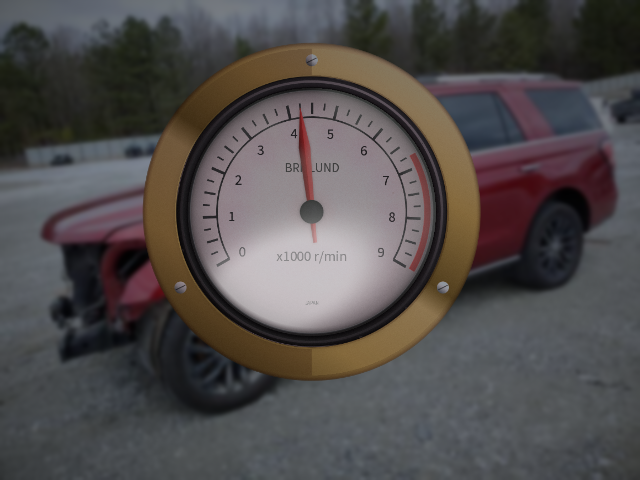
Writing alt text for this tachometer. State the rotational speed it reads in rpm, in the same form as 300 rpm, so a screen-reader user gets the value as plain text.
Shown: 4250 rpm
